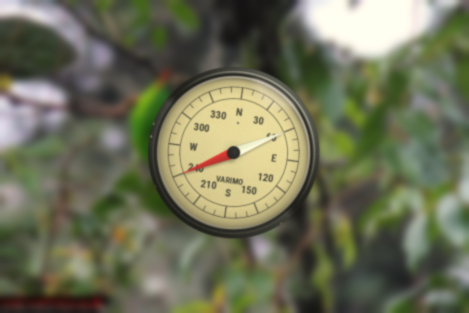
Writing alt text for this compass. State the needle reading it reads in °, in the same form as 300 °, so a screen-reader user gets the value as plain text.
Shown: 240 °
